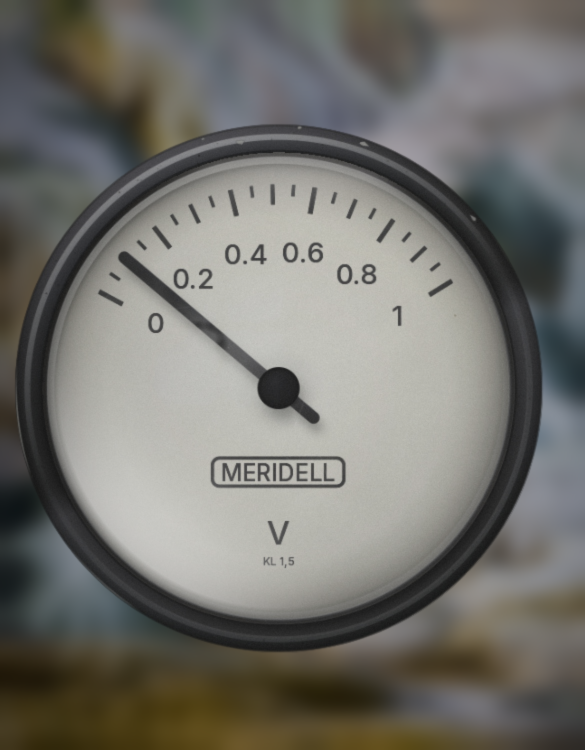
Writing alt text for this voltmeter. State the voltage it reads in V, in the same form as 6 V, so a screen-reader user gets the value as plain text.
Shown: 0.1 V
